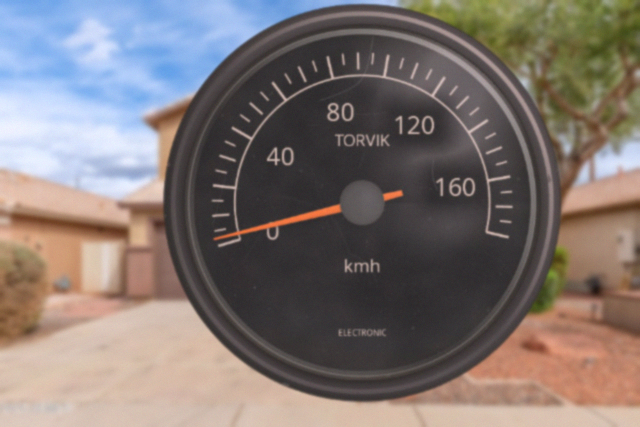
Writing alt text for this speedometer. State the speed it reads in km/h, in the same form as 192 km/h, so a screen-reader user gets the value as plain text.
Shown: 2.5 km/h
